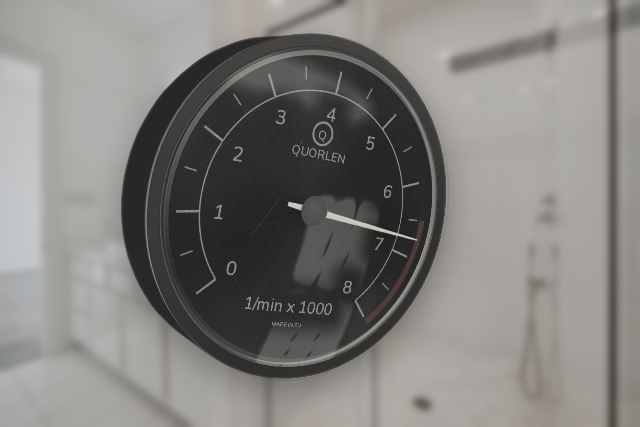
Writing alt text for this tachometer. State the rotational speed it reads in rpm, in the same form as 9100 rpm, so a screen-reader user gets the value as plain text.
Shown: 6750 rpm
